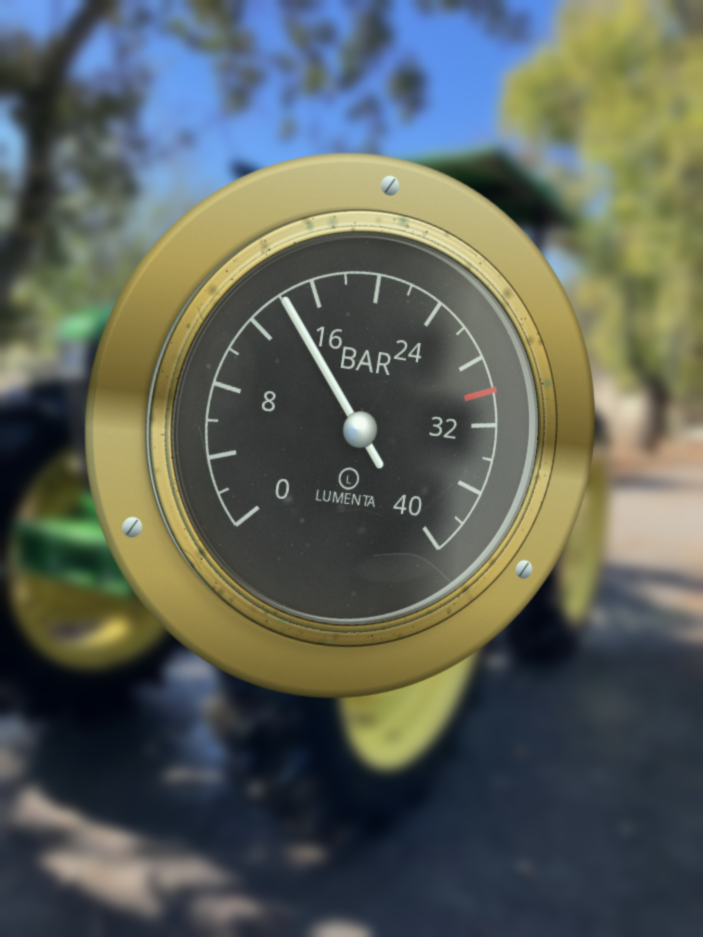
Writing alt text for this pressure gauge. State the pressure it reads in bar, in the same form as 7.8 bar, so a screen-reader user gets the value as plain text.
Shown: 14 bar
